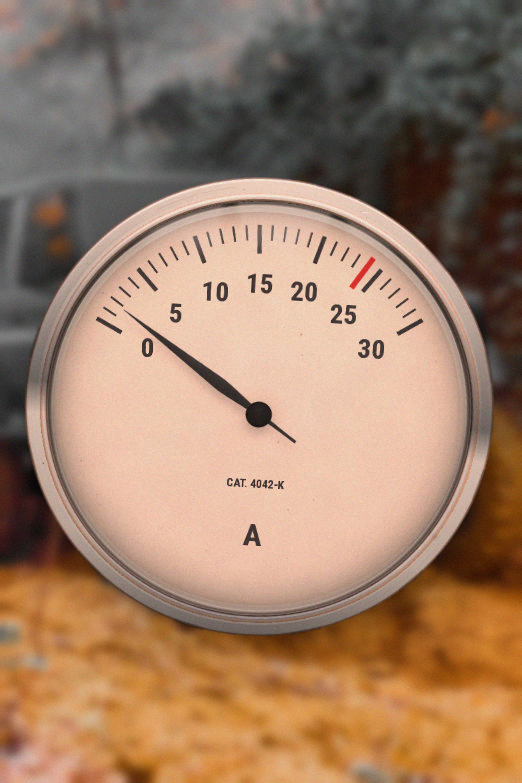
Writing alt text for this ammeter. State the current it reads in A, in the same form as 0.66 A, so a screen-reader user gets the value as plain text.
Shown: 2 A
